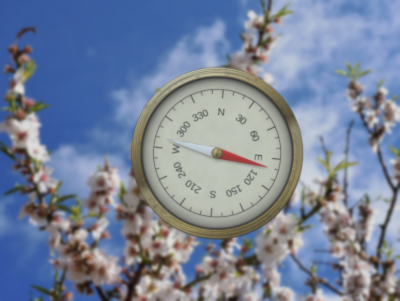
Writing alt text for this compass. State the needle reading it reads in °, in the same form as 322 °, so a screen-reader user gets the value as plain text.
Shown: 100 °
